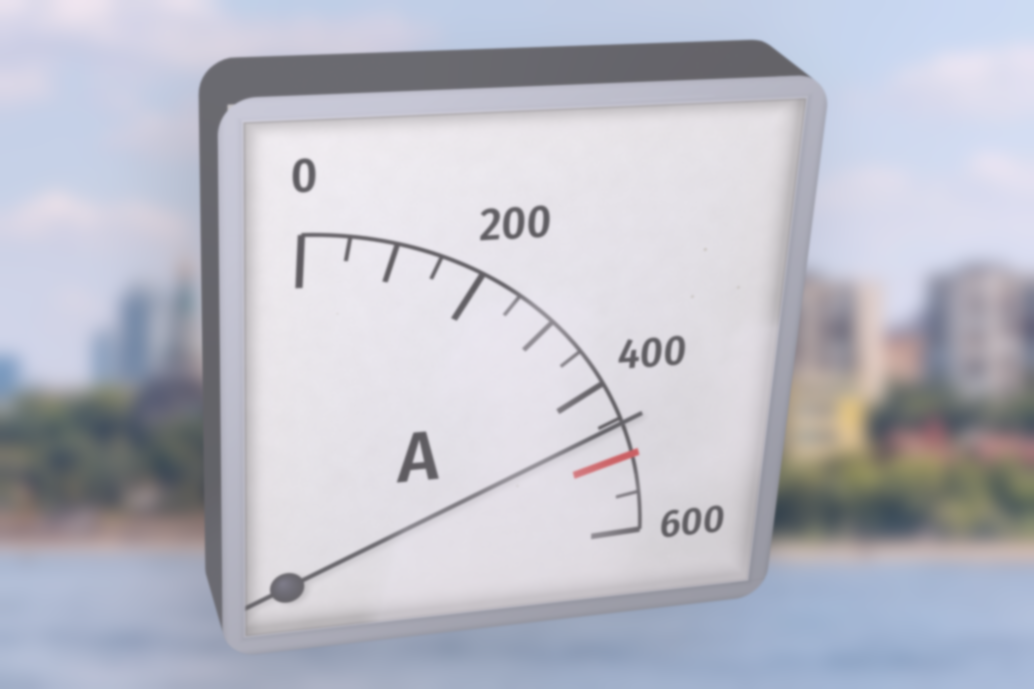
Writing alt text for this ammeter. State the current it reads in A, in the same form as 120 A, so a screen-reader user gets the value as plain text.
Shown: 450 A
